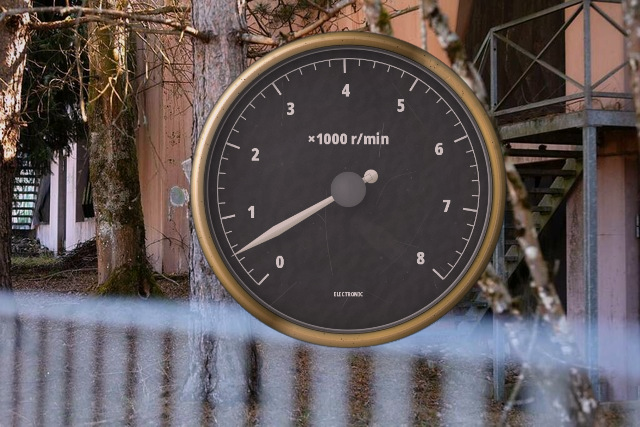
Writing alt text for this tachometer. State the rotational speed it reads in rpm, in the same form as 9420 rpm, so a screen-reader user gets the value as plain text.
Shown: 500 rpm
